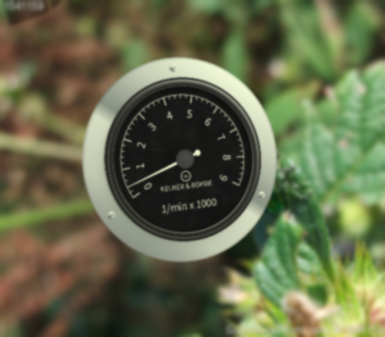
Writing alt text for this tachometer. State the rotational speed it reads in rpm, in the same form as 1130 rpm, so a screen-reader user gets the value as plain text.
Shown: 400 rpm
